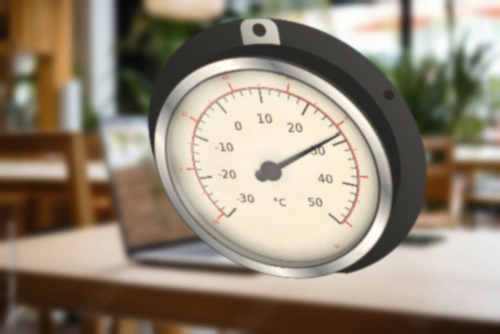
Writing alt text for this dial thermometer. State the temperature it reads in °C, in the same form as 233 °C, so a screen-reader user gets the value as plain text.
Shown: 28 °C
